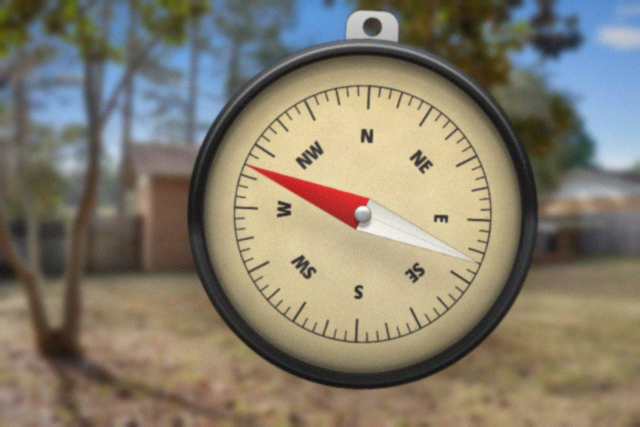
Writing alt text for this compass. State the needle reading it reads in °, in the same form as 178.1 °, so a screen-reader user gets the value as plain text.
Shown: 290 °
